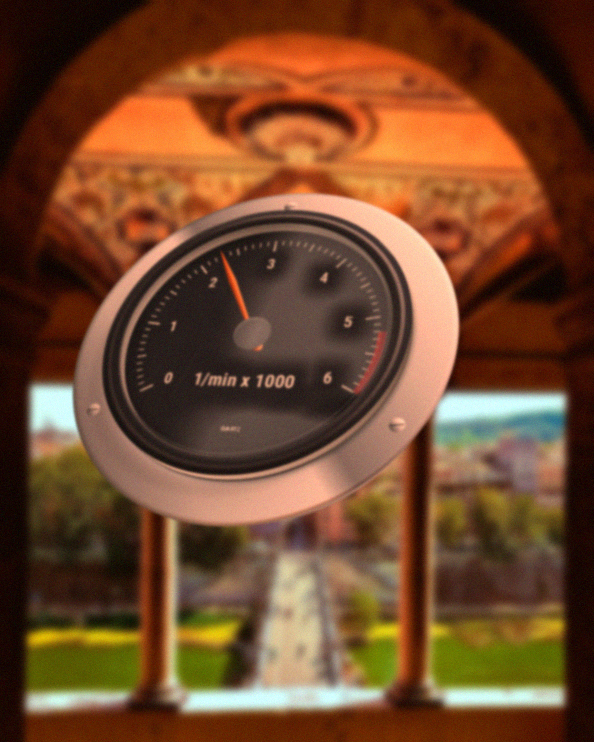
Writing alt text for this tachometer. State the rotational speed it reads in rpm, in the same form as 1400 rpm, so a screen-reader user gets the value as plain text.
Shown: 2300 rpm
